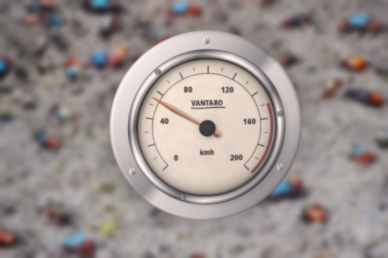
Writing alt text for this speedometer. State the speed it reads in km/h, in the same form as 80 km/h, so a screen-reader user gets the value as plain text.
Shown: 55 km/h
